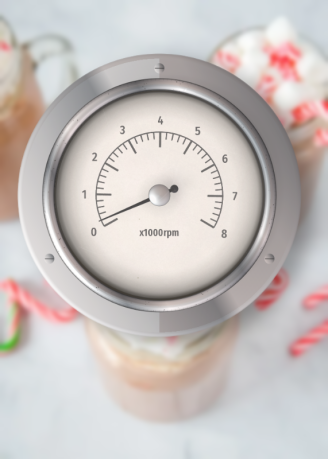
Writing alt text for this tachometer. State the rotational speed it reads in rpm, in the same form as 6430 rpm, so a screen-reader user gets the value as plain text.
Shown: 200 rpm
